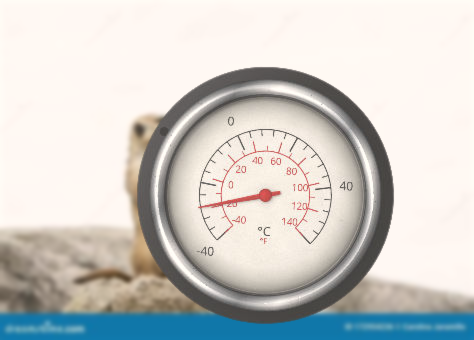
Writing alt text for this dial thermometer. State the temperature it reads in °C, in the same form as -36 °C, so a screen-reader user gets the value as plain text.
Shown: -28 °C
